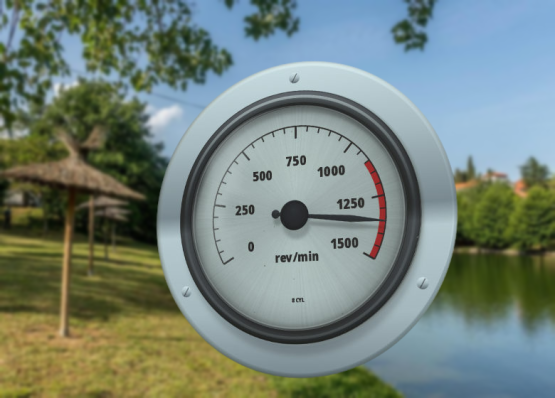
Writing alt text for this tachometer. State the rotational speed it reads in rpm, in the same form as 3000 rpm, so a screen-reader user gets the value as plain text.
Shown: 1350 rpm
